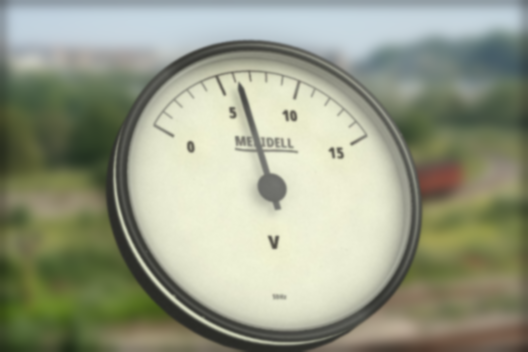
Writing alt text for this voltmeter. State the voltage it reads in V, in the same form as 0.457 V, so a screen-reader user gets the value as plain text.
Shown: 6 V
